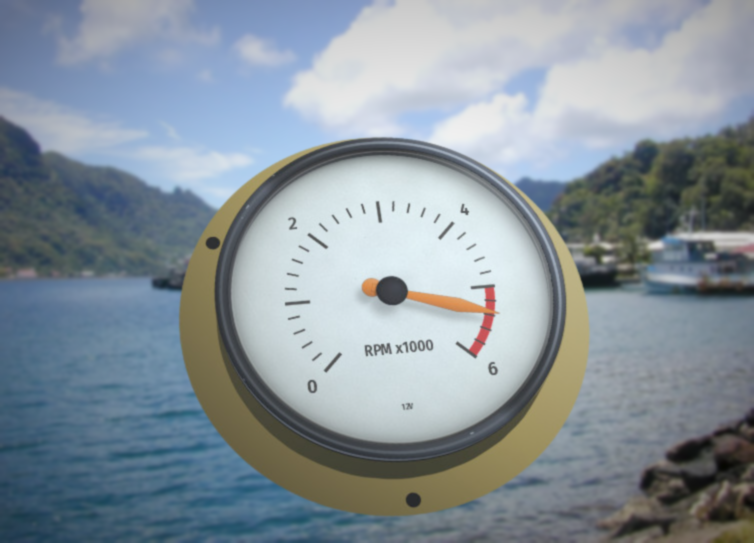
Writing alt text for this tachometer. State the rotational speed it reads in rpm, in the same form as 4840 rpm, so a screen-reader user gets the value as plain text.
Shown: 5400 rpm
